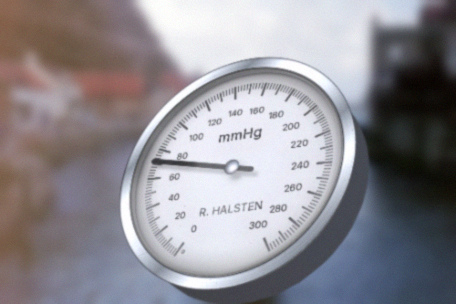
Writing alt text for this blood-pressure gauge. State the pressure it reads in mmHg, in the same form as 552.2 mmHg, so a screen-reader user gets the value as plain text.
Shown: 70 mmHg
